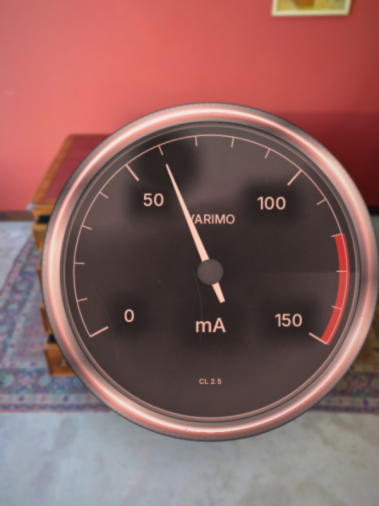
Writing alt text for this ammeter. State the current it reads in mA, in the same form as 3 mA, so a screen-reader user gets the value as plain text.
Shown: 60 mA
